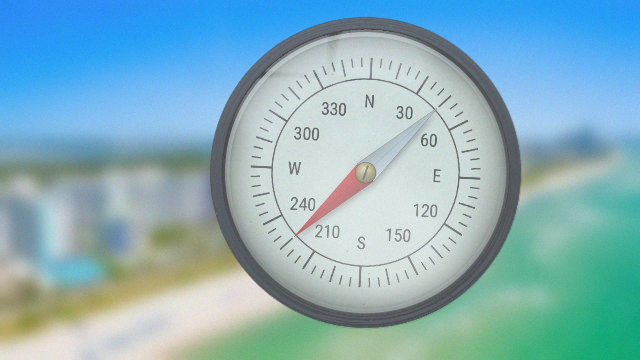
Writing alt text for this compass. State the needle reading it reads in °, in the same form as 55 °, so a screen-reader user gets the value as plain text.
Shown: 225 °
